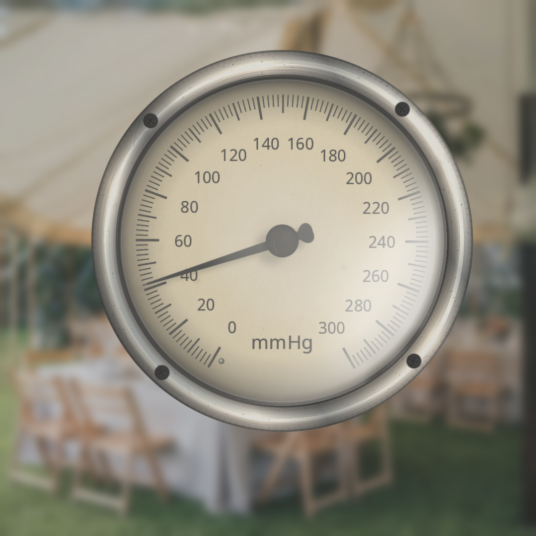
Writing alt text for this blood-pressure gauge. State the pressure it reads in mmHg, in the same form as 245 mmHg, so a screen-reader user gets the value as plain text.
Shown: 42 mmHg
